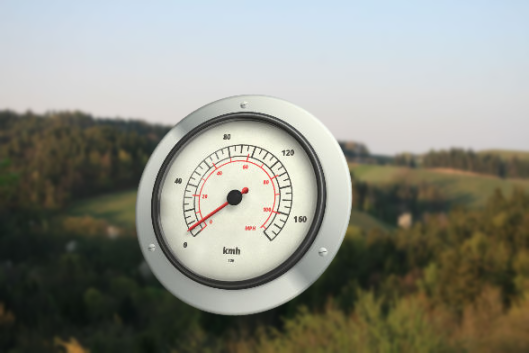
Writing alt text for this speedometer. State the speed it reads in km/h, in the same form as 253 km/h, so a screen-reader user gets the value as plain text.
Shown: 5 km/h
